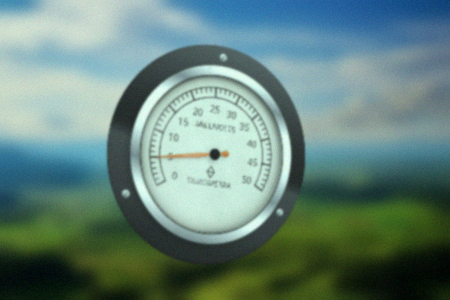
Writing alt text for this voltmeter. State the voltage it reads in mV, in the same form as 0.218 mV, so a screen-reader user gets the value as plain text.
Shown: 5 mV
